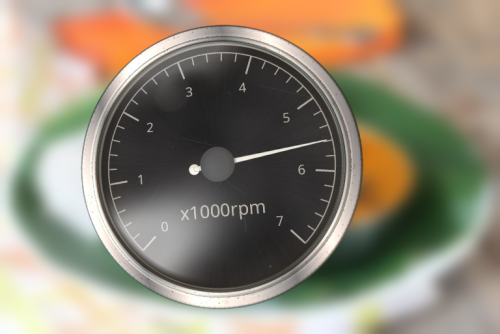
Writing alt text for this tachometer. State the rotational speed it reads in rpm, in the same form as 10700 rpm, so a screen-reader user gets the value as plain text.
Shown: 5600 rpm
